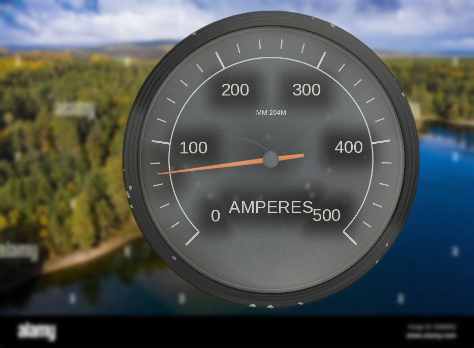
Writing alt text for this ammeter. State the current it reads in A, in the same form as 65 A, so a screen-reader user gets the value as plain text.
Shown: 70 A
